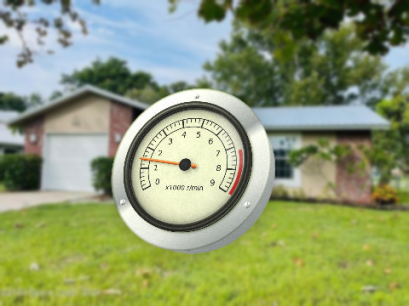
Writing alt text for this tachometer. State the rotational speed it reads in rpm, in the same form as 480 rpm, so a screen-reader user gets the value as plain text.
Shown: 1400 rpm
